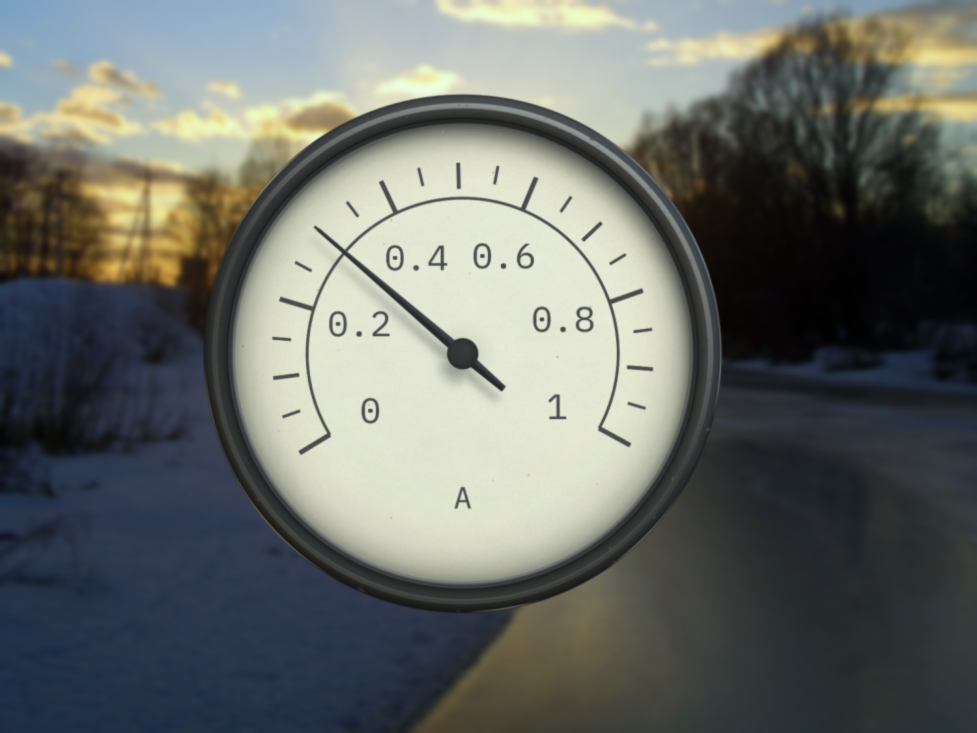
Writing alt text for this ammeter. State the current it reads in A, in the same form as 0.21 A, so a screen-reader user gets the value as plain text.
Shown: 0.3 A
